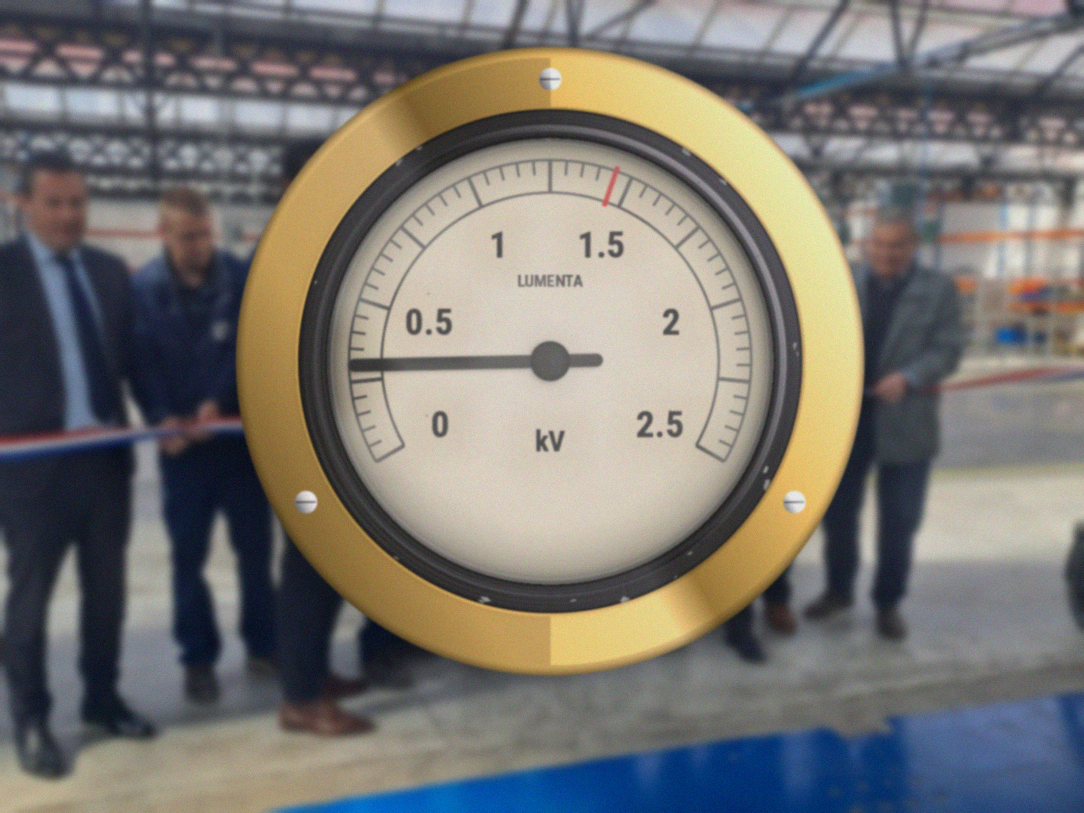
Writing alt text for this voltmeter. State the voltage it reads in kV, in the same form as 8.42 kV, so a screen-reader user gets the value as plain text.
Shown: 0.3 kV
